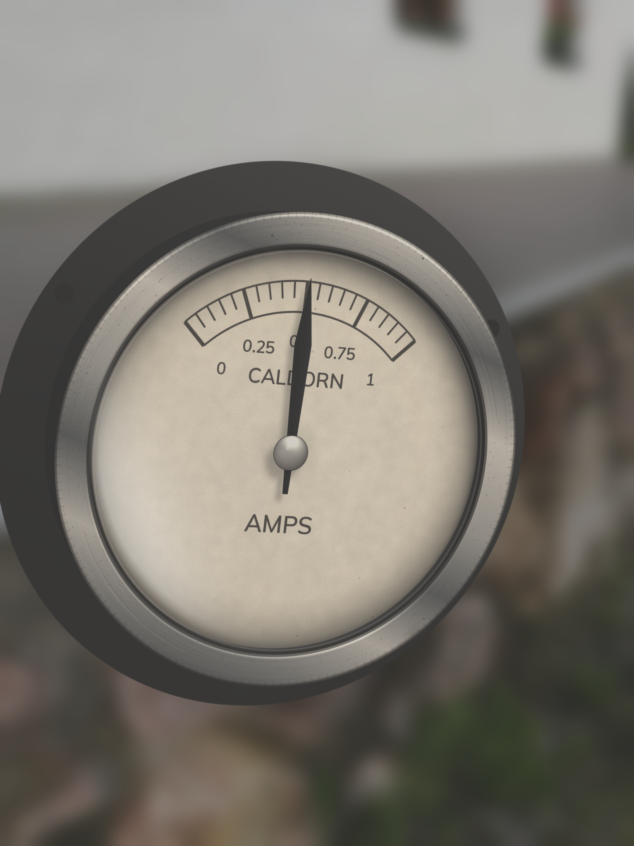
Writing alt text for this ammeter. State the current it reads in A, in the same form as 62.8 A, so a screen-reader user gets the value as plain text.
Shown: 0.5 A
